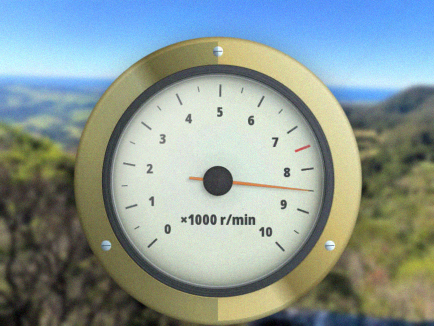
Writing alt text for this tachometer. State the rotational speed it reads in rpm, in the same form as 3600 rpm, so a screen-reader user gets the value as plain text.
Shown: 8500 rpm
